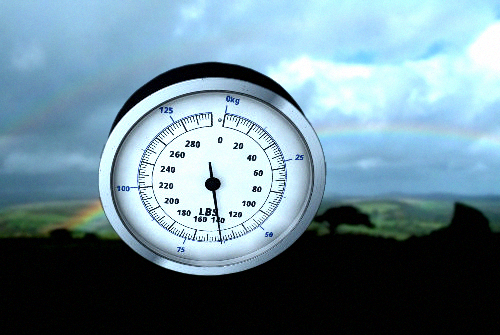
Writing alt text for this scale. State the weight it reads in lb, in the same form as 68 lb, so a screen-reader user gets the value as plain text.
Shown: 140 lb
